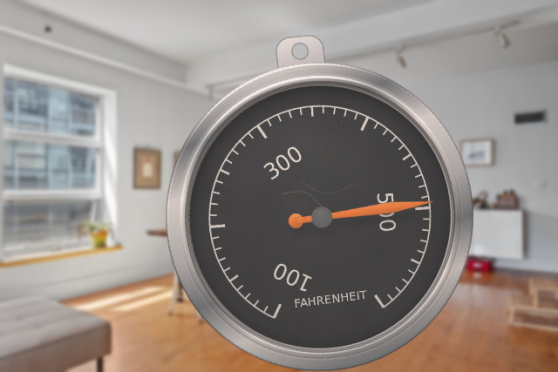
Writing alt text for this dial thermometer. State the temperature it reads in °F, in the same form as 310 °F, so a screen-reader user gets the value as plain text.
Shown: 495 °F
